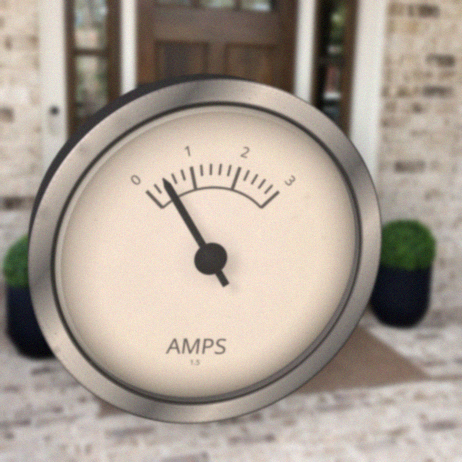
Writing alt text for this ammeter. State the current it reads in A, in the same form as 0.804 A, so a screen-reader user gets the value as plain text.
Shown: 0.4 A
